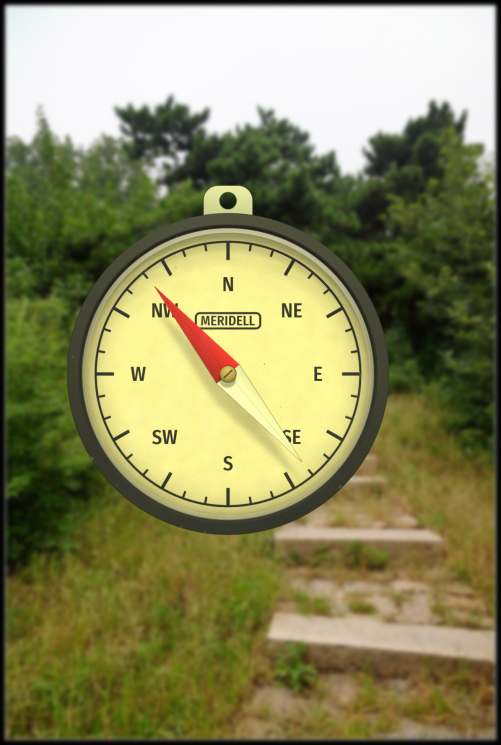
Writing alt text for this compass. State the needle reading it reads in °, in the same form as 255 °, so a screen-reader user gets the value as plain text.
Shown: 320 °
